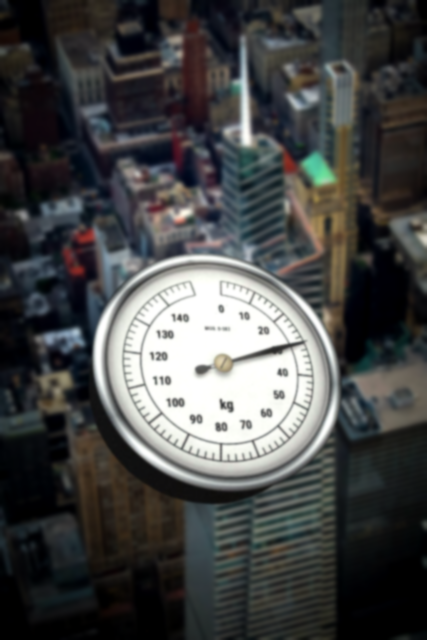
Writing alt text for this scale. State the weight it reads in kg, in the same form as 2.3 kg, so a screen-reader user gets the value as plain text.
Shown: 30 kg
